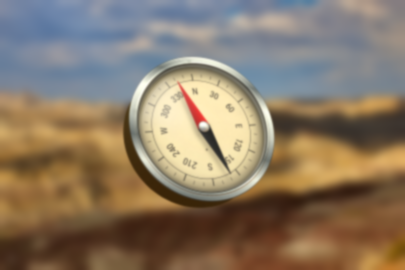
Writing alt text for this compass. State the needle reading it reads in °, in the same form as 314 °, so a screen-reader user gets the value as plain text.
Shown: 340 °
